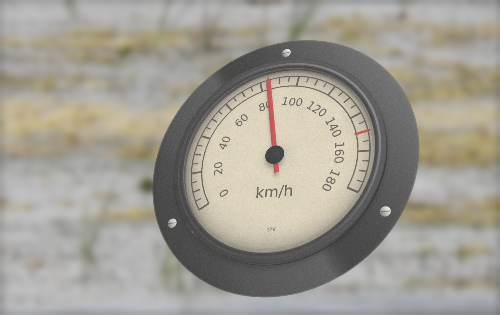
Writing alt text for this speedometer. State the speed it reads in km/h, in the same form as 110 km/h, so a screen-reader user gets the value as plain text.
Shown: 85 km/h
